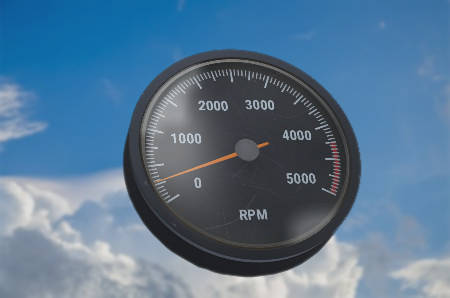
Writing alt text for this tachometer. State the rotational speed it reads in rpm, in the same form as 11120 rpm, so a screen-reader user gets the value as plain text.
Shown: 250 rpm
